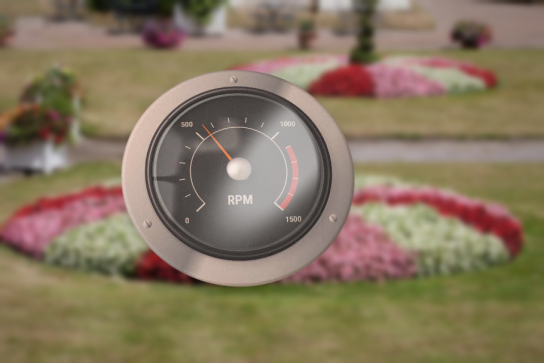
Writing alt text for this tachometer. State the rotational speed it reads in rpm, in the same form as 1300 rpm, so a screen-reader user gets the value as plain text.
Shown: 550 rpm
